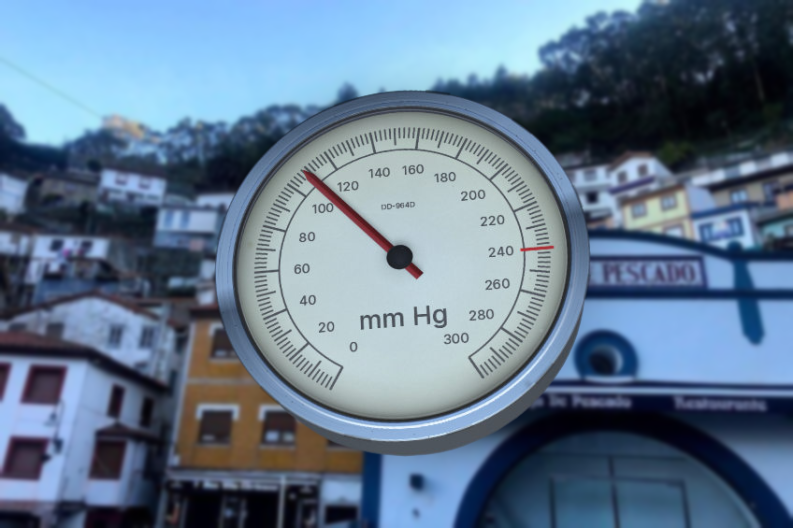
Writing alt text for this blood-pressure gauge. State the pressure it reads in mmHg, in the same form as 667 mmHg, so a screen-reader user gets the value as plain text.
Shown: 108 mmHg
